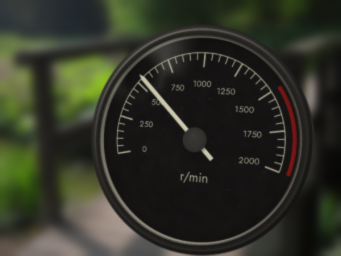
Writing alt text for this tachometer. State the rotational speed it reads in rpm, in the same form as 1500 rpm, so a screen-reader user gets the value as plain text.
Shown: 550 rpm
